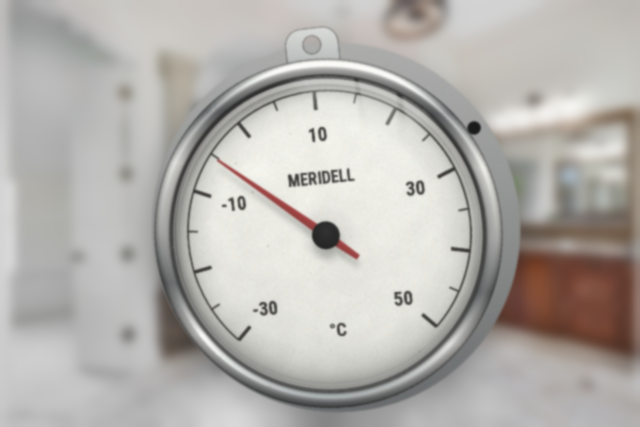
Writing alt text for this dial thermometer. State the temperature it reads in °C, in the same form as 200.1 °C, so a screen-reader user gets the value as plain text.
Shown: -5 °C
